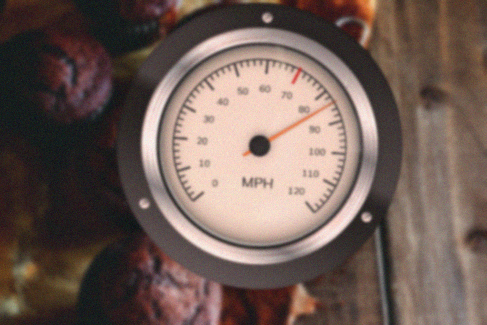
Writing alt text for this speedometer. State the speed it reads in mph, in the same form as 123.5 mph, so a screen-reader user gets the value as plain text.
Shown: 84 mph
